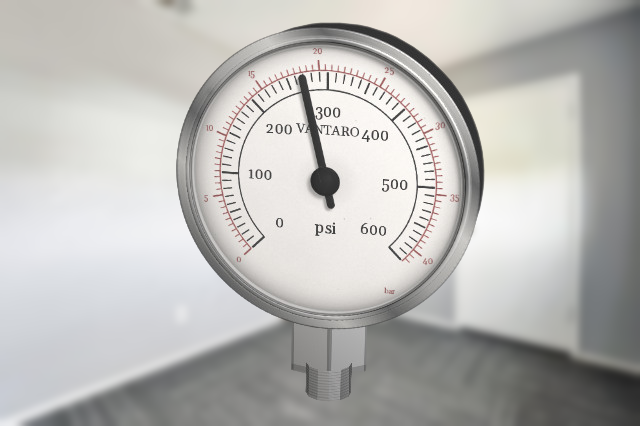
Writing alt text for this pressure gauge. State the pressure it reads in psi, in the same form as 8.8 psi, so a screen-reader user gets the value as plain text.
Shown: 270 psi
